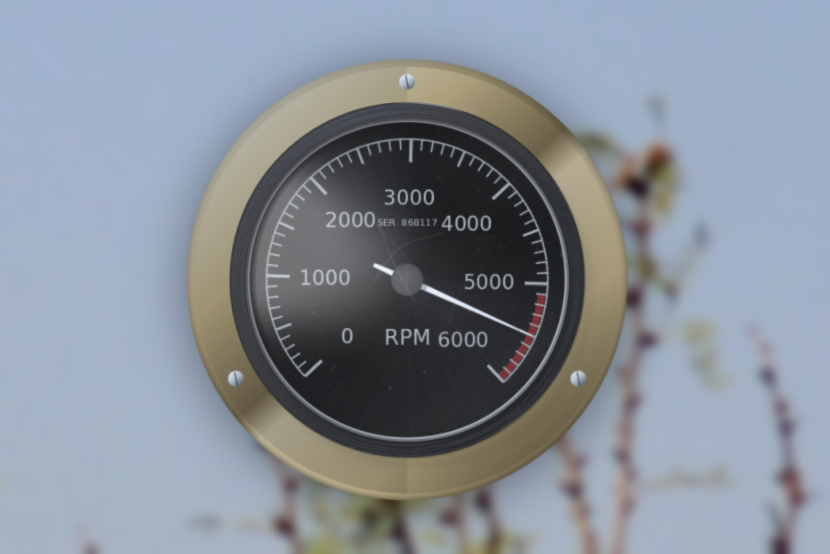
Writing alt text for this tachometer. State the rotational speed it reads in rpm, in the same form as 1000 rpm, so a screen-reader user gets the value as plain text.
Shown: 5500 rpm
